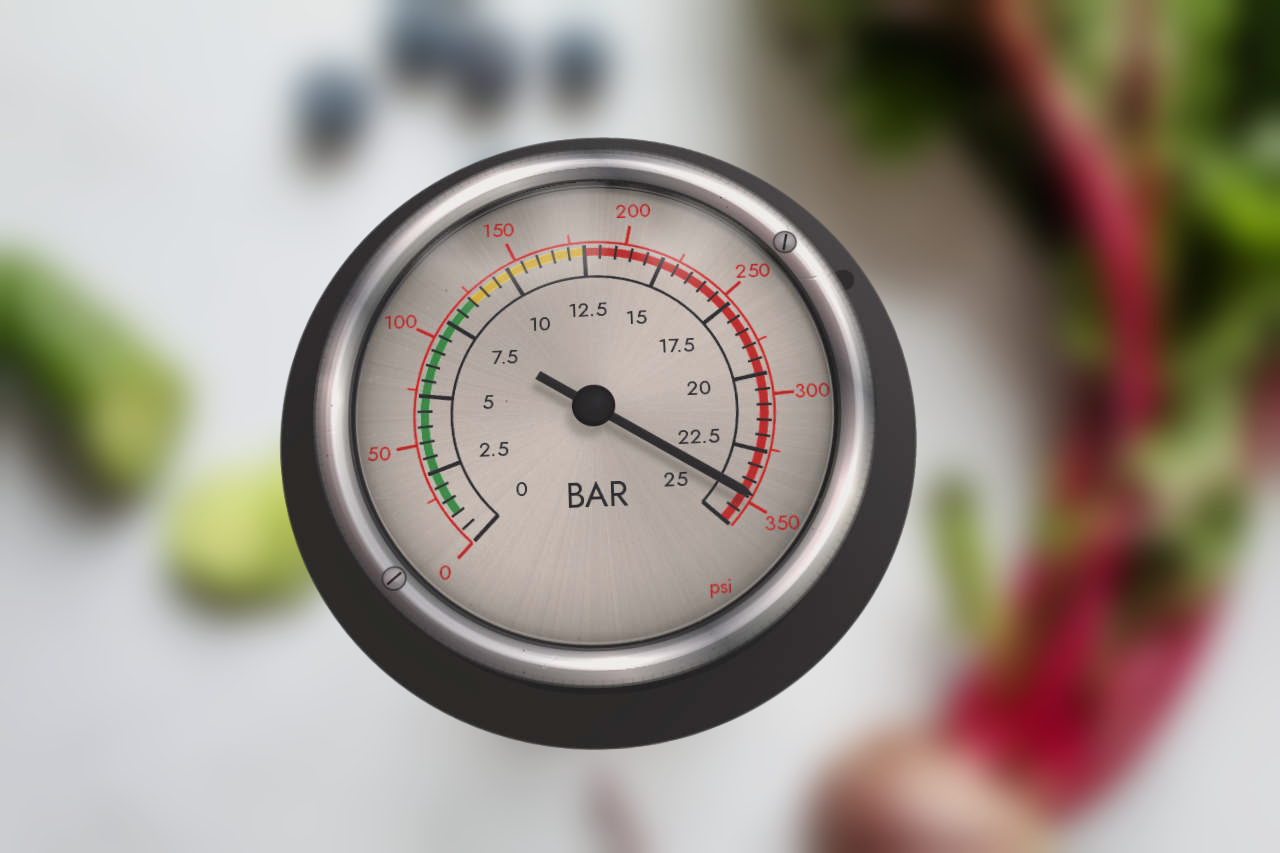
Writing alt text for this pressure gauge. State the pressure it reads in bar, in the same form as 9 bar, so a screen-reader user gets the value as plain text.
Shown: 24 bar
